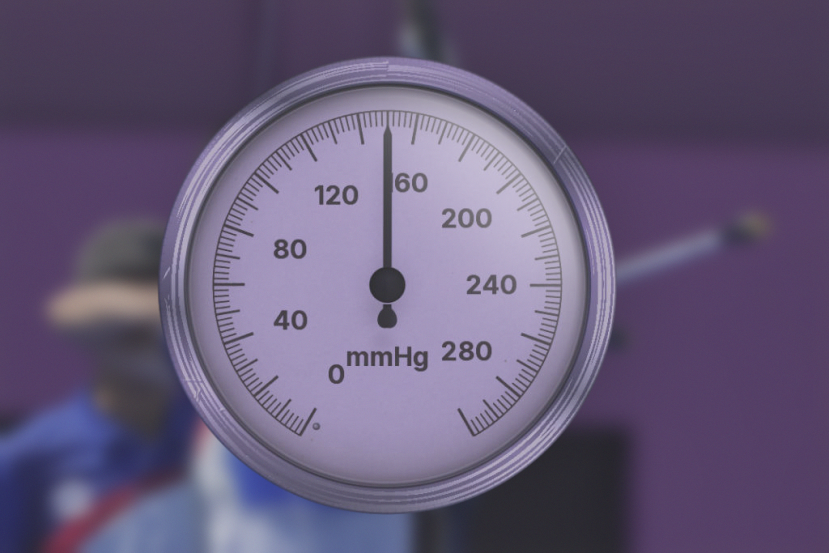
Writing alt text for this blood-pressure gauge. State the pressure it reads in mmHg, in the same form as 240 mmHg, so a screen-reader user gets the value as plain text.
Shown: 150 mmHg
